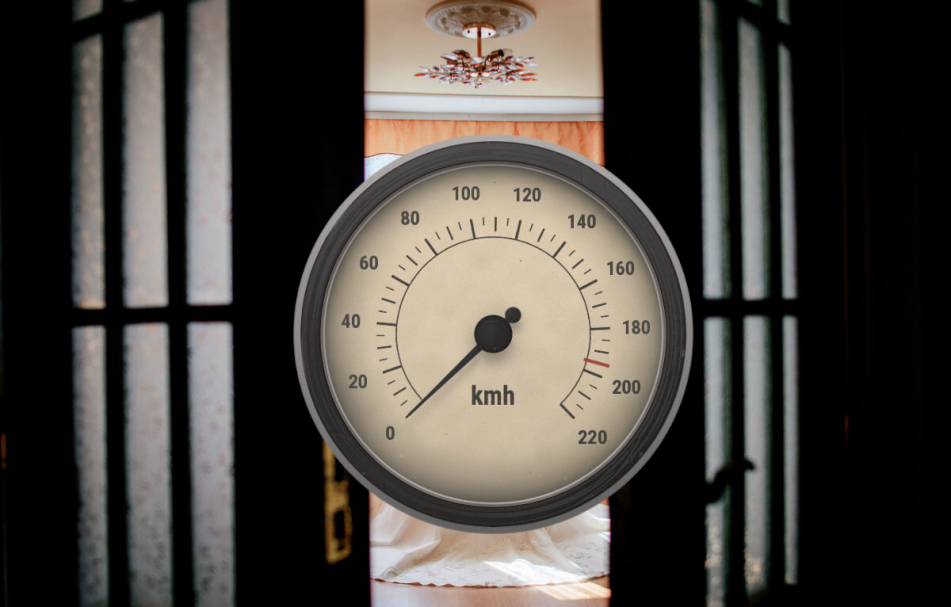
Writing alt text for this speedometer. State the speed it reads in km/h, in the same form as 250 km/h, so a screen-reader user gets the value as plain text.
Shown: 0 km/h
